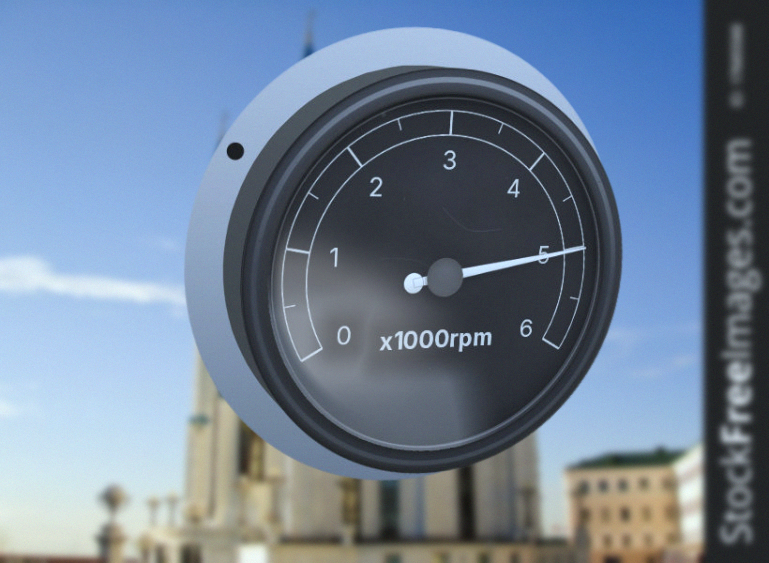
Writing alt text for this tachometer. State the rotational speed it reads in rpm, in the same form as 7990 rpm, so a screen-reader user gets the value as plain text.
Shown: 5000 rpm
